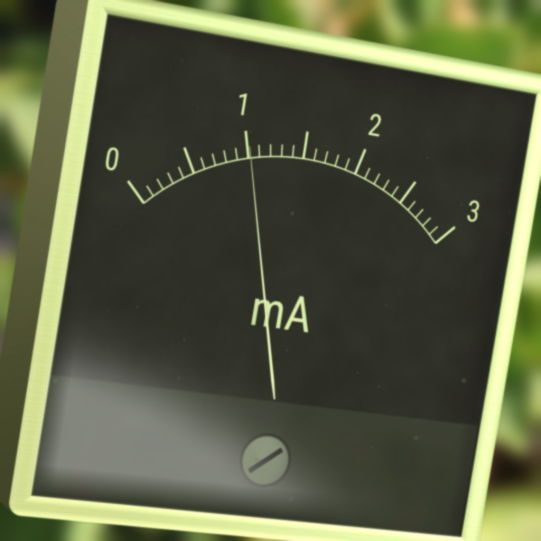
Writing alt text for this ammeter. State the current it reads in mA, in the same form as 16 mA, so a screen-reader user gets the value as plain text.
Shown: 1 mA
